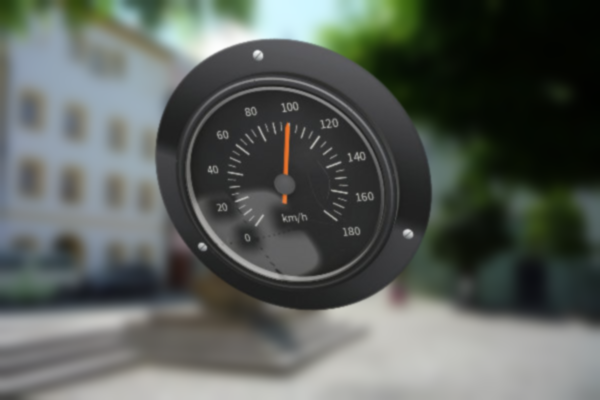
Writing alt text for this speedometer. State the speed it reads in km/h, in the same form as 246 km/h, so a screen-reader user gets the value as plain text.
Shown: 100 km/h
